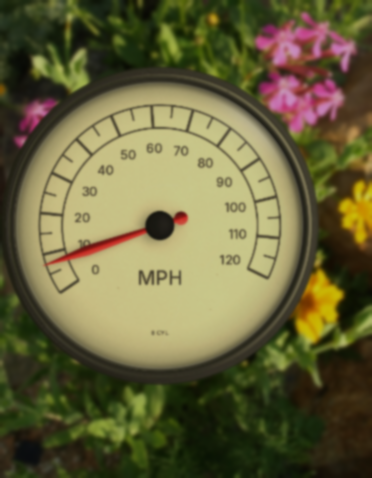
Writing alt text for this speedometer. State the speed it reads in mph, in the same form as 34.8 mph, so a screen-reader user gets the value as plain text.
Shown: 7.5 mph
